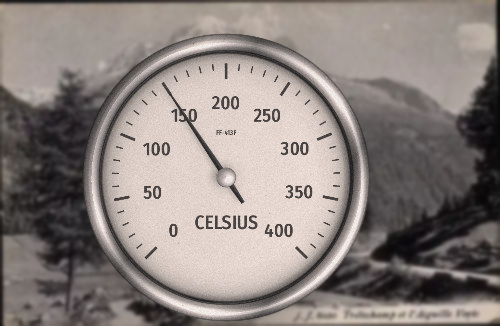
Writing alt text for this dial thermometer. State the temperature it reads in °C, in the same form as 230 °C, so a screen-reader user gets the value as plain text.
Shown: 150 °C
